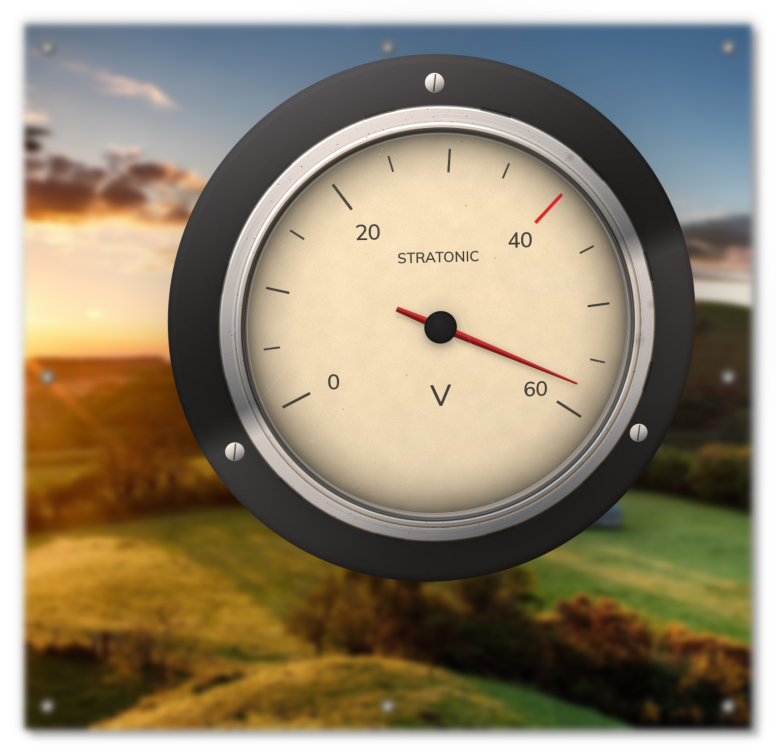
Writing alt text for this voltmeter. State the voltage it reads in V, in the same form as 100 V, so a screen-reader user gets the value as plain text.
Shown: 57.5 V
